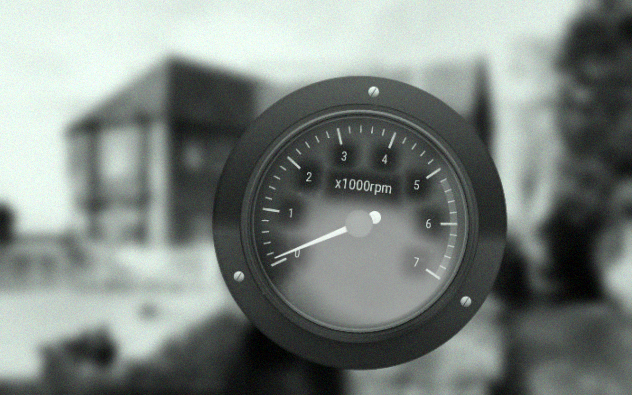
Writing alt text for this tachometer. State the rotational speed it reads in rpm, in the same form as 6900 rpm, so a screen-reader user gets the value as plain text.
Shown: 100 rpm
